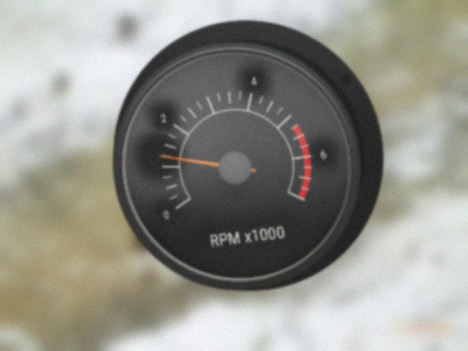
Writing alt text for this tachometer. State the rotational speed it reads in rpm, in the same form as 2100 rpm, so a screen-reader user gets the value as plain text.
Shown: 1250 rpm
